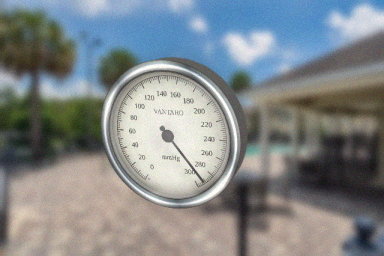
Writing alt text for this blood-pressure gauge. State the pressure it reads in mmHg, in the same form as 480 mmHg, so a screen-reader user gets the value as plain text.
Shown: 290 mmHg
